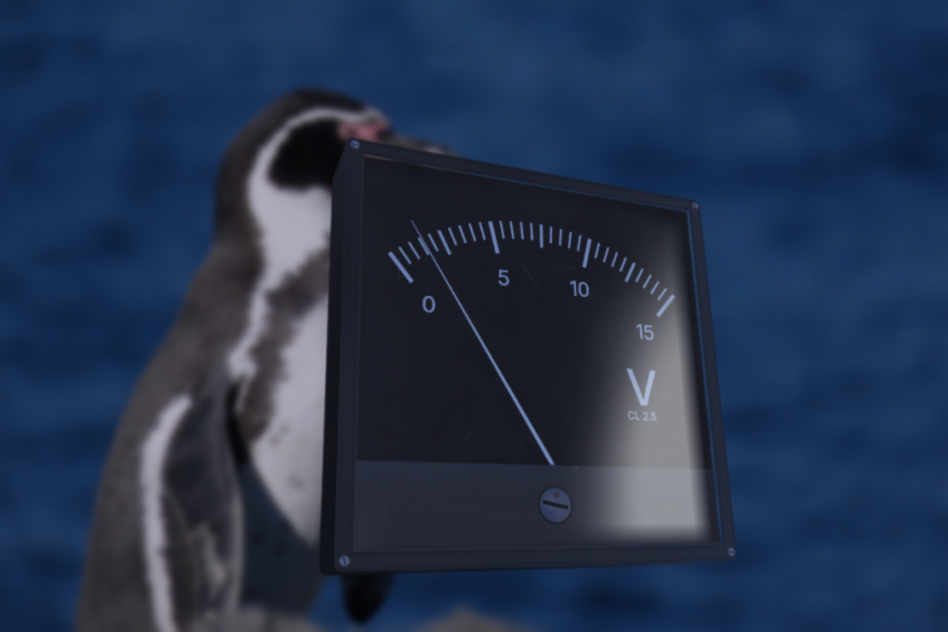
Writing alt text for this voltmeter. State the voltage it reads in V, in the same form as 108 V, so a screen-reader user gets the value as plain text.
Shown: 1.5 V
